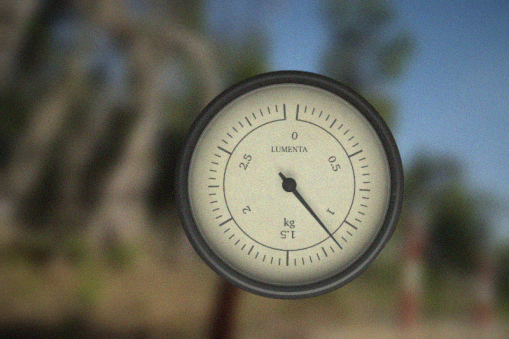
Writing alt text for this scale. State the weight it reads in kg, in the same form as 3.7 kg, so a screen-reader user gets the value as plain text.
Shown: 1.15 kg
